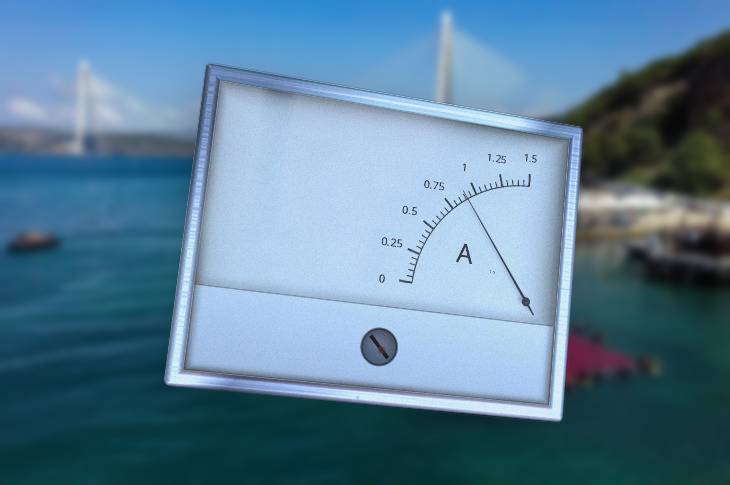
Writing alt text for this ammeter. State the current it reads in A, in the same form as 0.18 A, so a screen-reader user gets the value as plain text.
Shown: 0.9 A
